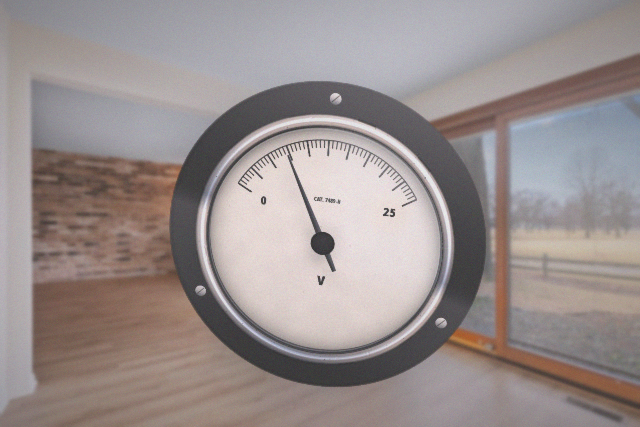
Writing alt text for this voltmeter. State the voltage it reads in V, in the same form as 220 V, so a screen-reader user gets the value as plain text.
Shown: 7.5 V
